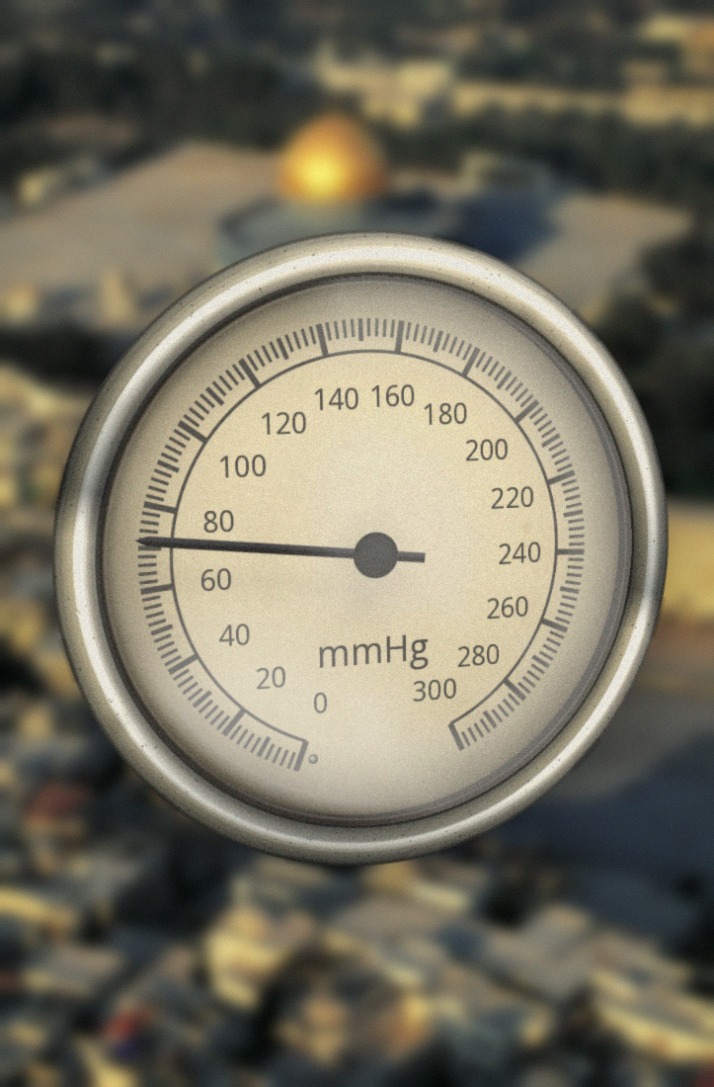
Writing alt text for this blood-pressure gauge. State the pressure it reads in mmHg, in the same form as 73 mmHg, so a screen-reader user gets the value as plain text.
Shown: 72 mmHg
